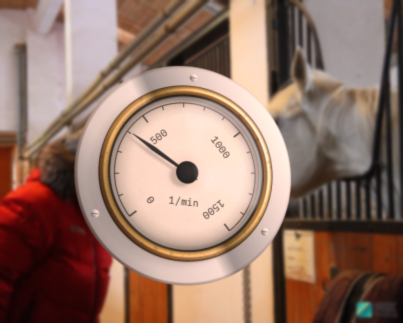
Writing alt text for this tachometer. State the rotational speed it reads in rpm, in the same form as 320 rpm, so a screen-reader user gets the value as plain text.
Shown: 400 rpm
